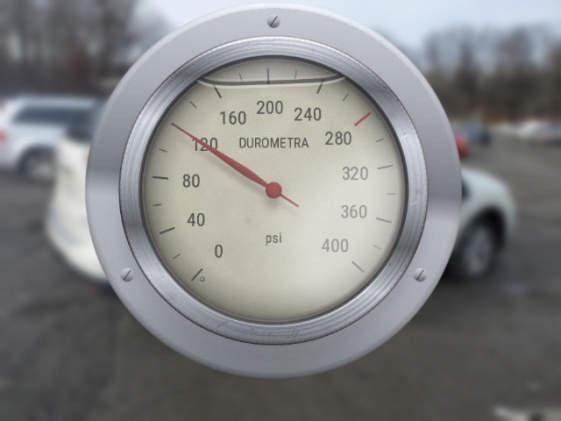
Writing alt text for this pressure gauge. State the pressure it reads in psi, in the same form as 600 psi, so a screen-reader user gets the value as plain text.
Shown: 120 psi
